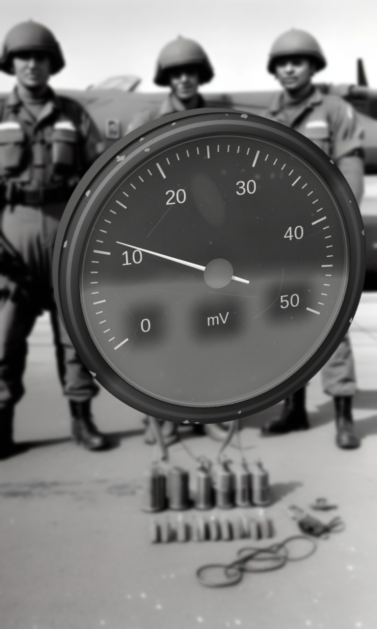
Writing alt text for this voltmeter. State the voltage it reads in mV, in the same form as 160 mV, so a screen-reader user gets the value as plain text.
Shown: 11.5 mV
